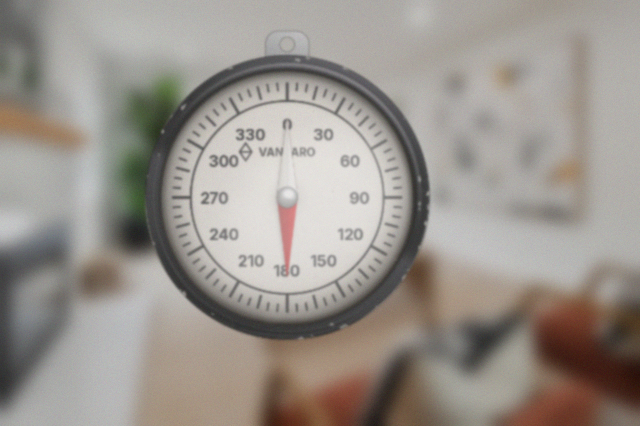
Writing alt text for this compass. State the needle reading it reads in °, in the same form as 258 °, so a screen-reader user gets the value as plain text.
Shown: 180 °
